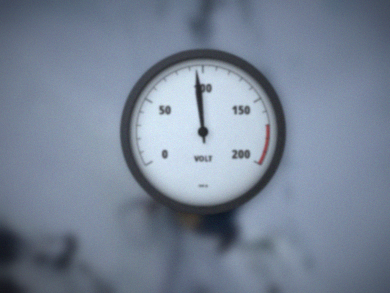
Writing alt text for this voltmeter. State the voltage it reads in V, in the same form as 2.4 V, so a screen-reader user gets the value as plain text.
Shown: 95 V
